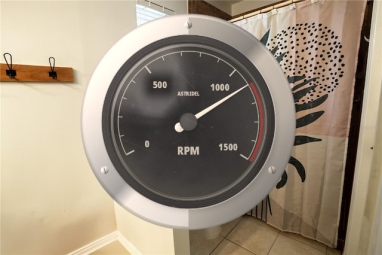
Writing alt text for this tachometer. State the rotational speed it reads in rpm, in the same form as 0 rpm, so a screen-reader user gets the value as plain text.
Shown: 1100 rpm
